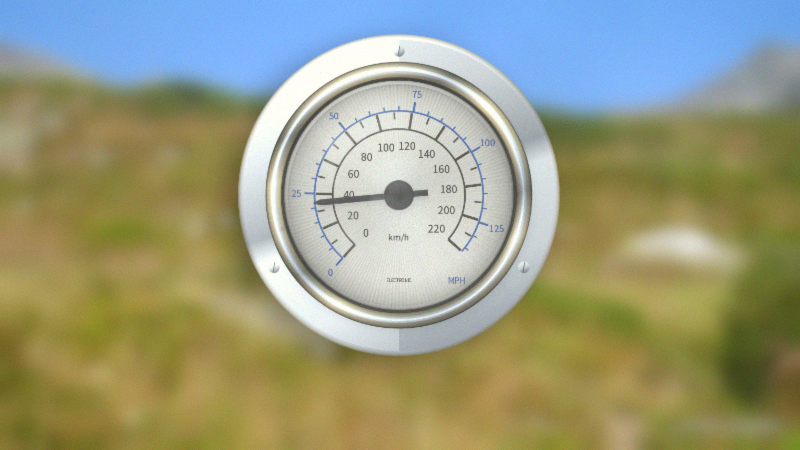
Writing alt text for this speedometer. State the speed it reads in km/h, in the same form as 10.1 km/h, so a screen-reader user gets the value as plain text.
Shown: 35 km/h
